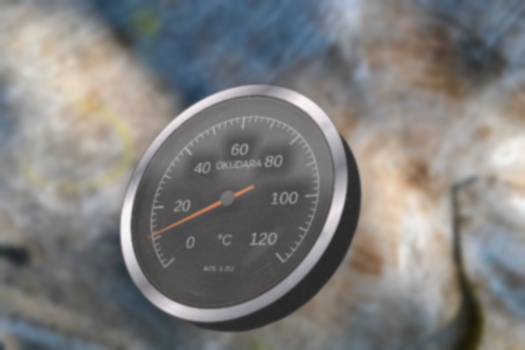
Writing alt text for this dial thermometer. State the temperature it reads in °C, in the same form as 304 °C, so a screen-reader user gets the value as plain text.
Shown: 10 °C
